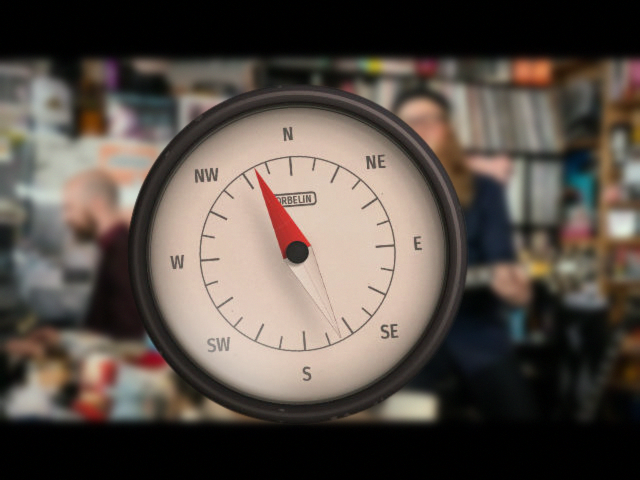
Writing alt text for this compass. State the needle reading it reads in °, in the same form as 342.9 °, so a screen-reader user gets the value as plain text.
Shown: 337.5 °
